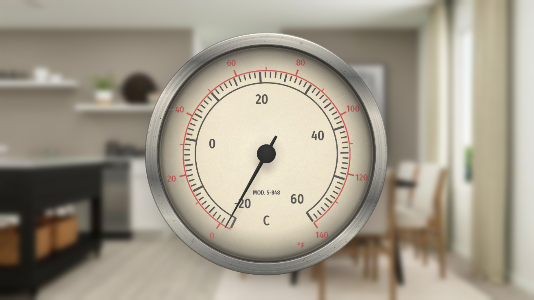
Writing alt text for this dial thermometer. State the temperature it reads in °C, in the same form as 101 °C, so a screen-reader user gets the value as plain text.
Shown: -19 °C
